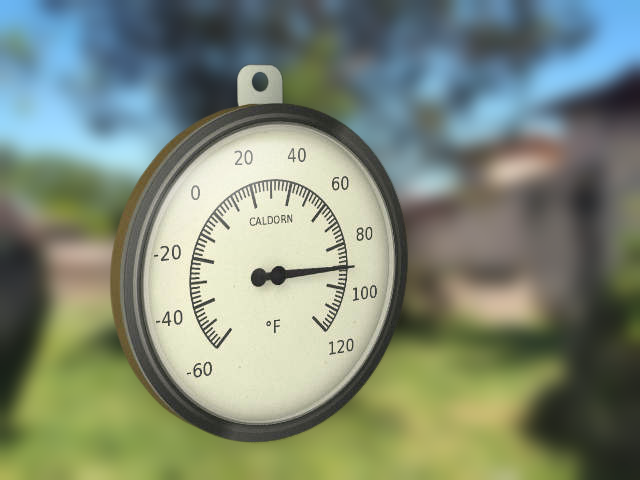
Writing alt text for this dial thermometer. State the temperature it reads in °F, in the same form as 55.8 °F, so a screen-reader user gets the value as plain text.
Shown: 90 °F
